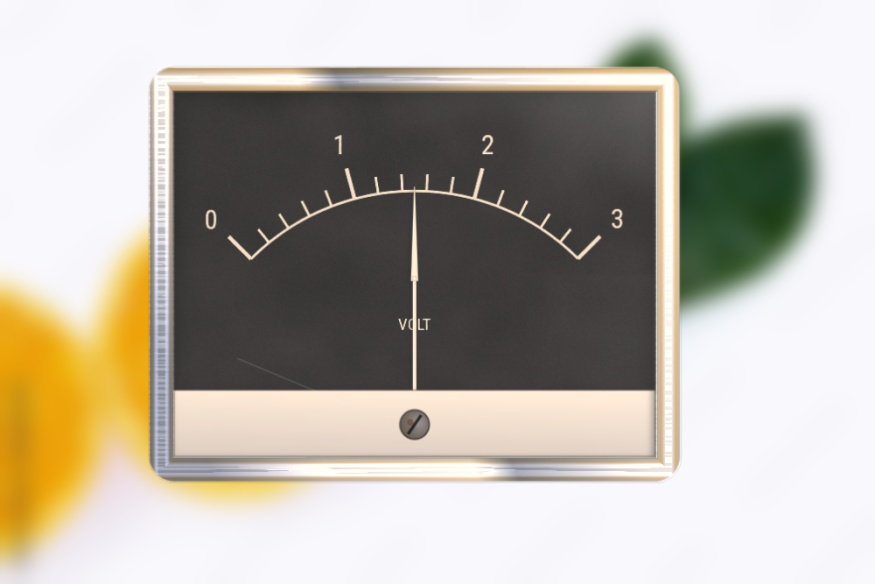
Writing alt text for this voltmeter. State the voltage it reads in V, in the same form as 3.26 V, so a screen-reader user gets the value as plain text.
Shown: 1.5 V
